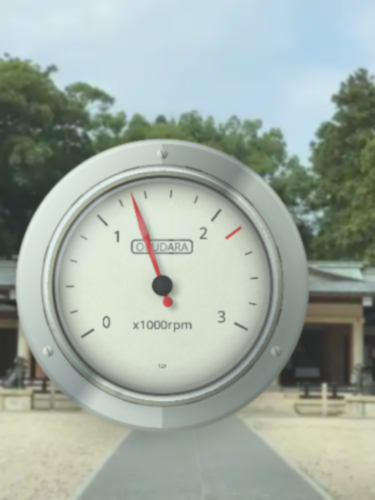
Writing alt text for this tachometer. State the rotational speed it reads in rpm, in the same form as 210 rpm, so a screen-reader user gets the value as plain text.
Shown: 1300 rpm
